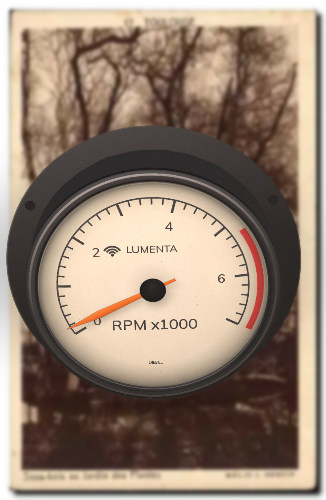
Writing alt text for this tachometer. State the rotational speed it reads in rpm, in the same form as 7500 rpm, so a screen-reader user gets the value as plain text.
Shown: 200 rpm
